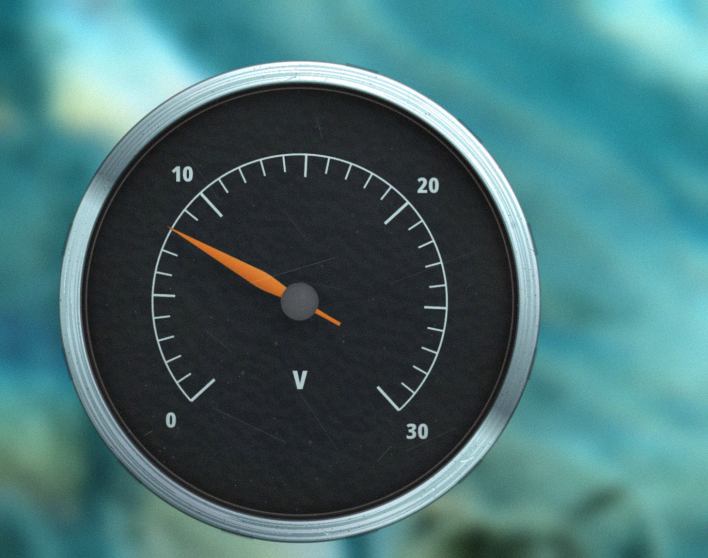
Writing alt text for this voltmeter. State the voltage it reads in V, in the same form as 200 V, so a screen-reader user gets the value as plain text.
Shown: 8 V
